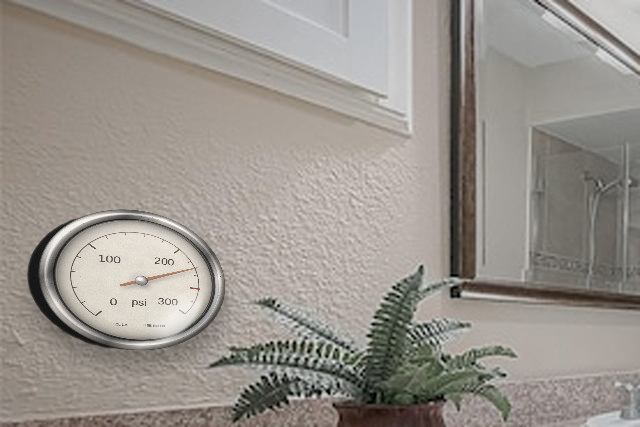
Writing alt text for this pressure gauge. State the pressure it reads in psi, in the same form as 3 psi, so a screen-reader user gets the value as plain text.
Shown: 230 psi
